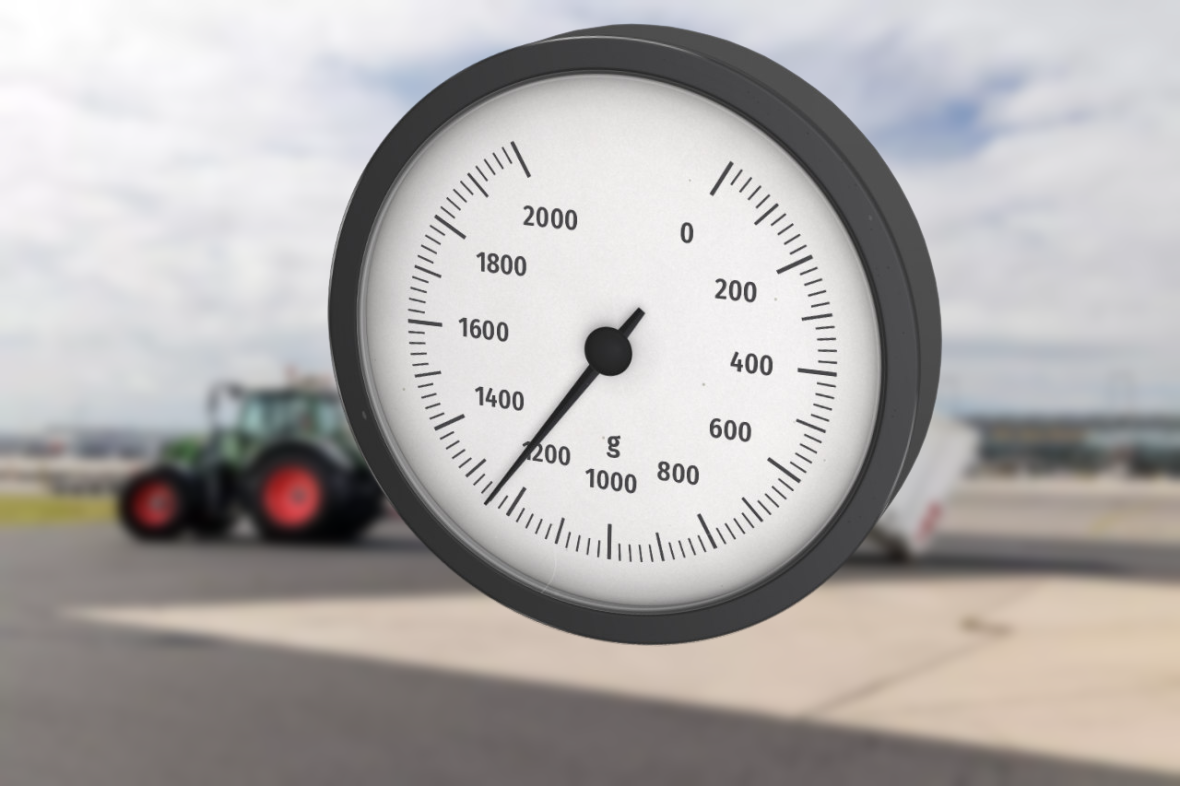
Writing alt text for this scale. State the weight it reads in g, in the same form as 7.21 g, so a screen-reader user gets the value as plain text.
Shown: 1240 g
